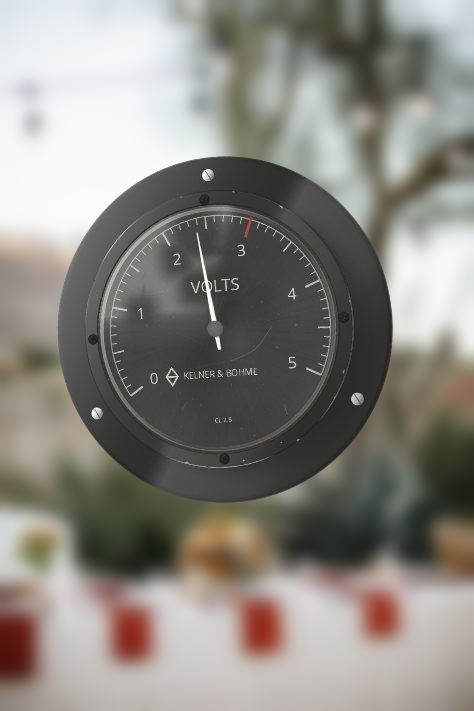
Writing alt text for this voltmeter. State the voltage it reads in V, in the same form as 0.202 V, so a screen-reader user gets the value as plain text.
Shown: 2.4 V
